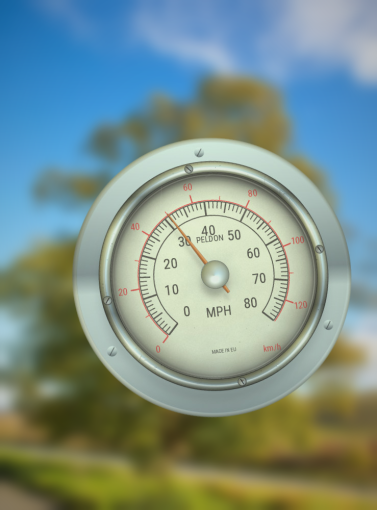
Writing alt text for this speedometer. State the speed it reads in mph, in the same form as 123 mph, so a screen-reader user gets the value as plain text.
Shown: 31 mph
